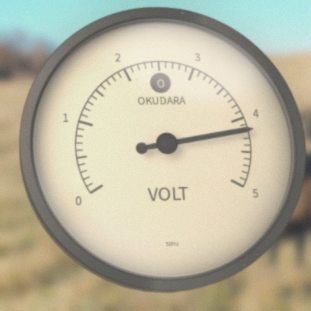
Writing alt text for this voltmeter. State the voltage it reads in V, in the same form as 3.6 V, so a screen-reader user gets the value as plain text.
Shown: 4.2 V
